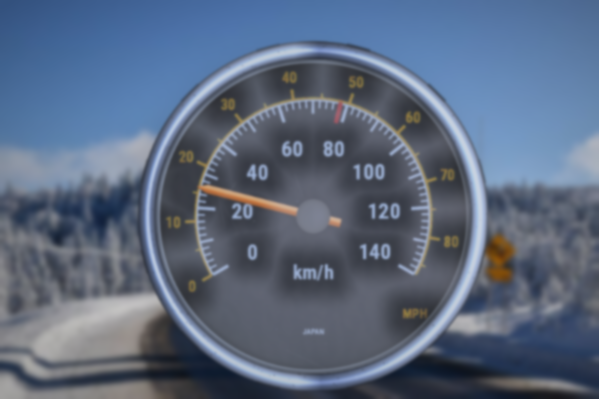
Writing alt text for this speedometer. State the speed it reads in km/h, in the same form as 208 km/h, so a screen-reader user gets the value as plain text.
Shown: 26 km/h
